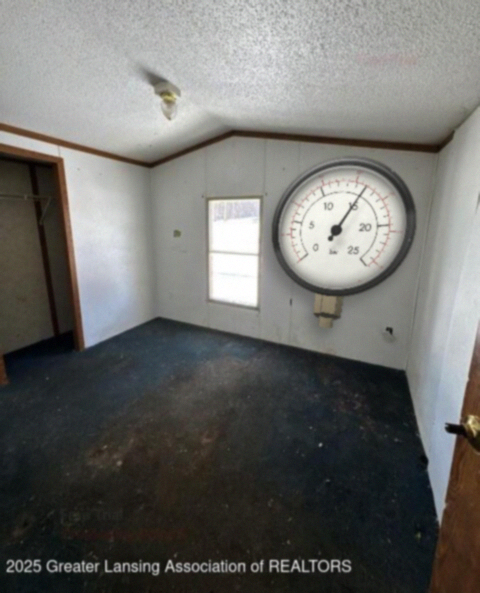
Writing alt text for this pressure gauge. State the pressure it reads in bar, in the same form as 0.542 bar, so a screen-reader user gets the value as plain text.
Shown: 15 bar
